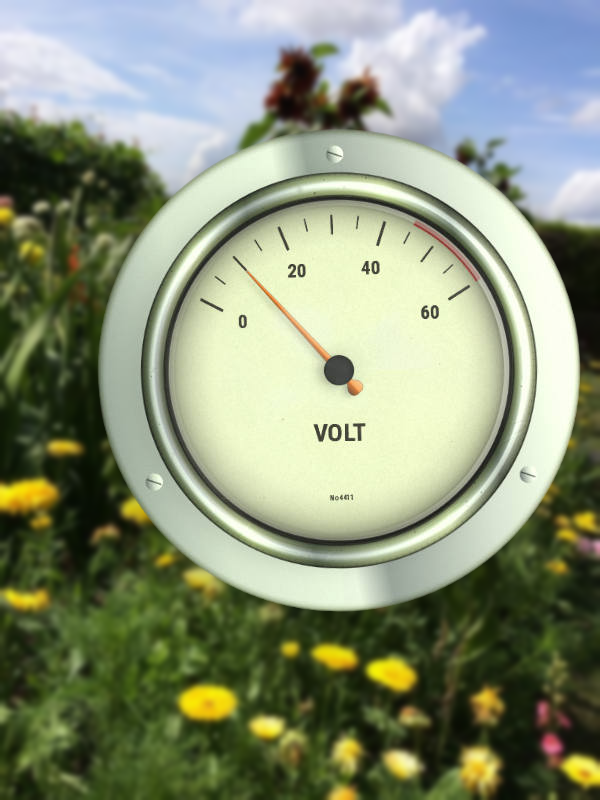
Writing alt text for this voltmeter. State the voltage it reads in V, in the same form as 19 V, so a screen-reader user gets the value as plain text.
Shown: 10 V
